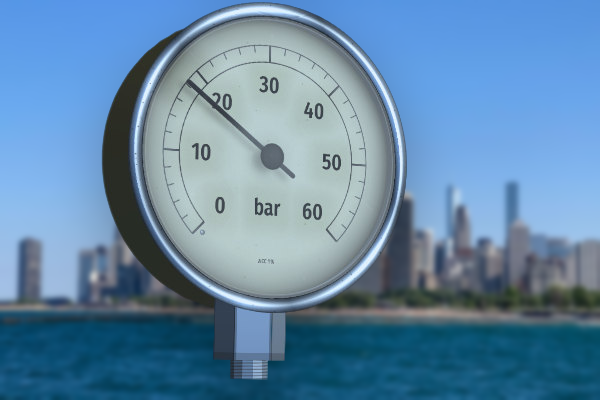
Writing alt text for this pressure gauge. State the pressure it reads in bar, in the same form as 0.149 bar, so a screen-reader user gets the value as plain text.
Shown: 18 bar
